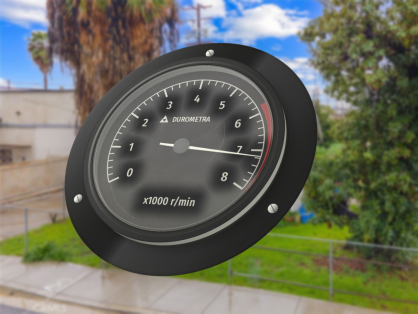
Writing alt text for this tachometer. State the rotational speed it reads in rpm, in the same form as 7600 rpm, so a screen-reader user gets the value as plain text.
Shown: 7200 rpm
